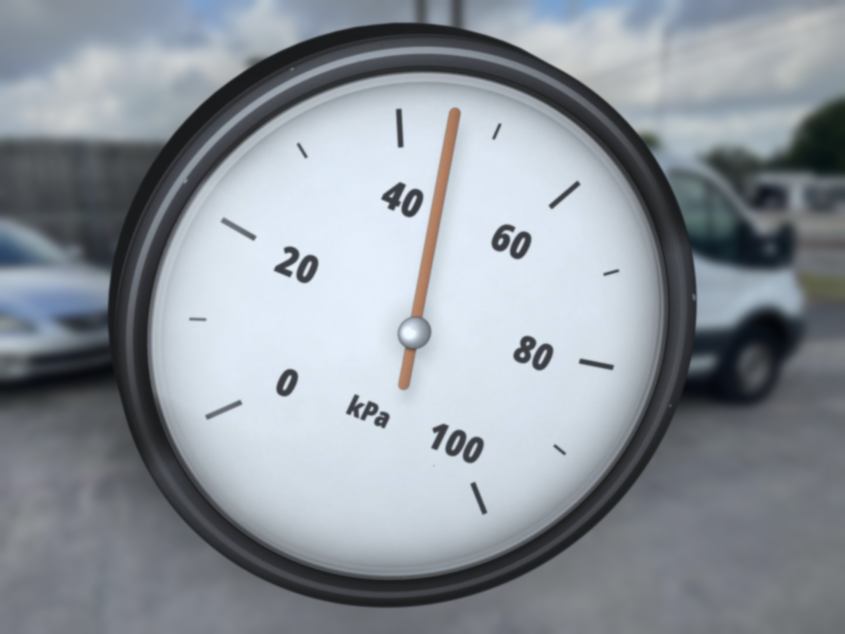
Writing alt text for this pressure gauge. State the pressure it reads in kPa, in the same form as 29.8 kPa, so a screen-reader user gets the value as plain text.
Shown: 45 kPa
